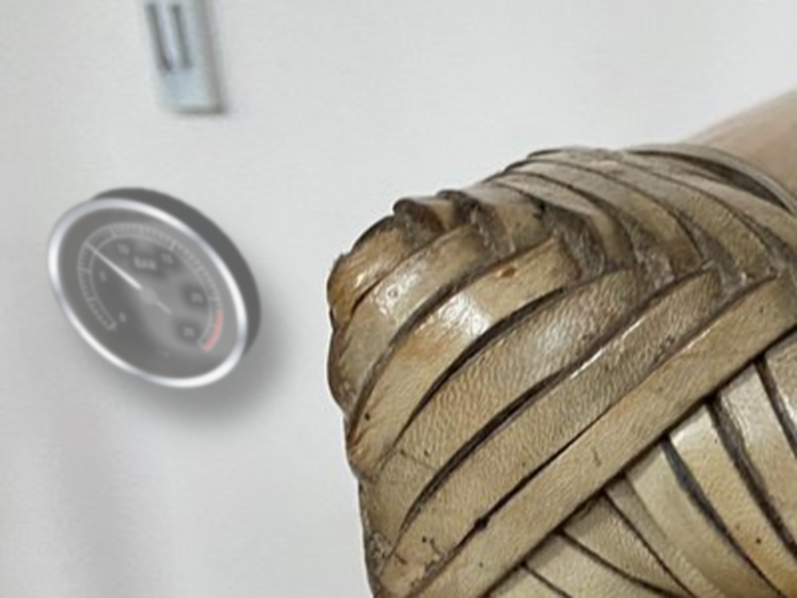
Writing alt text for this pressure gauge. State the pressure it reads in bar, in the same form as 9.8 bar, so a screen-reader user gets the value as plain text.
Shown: 7.5 bar
